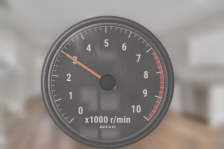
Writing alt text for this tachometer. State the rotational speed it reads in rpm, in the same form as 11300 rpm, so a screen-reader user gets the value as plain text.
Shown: 3000 rpm
